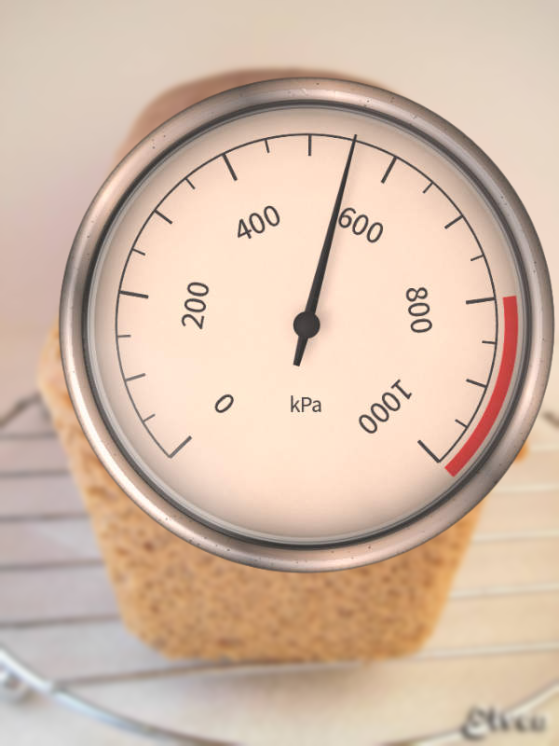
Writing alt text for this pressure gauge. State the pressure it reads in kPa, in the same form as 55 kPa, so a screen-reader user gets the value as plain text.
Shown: 550 kPa
